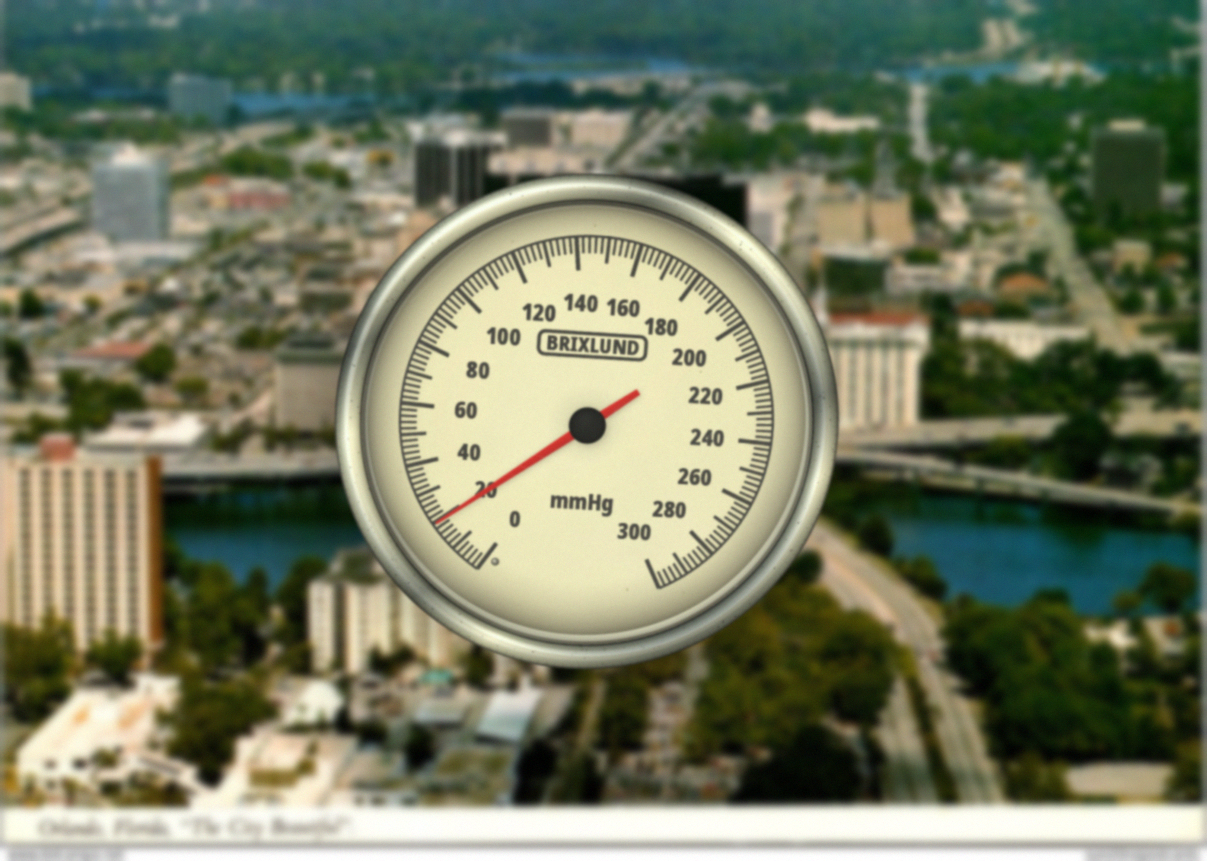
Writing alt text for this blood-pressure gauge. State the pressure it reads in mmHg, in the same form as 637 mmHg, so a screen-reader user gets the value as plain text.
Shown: 20 mmHg
